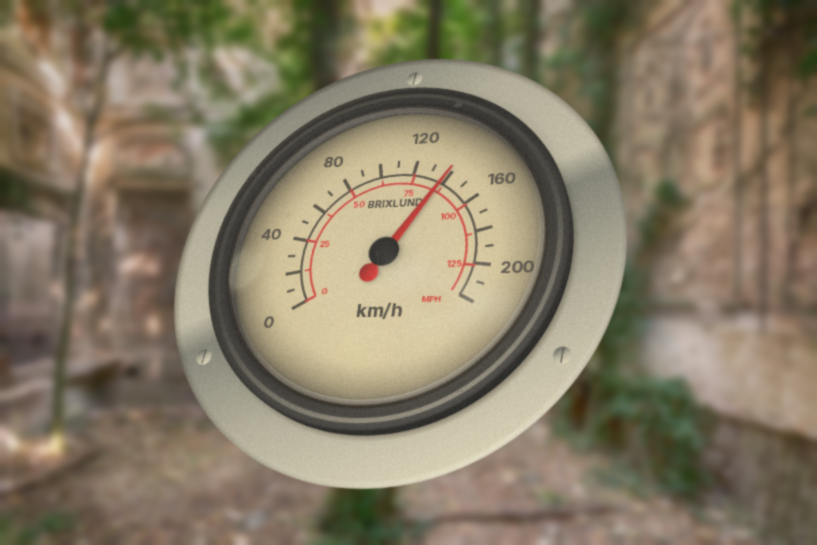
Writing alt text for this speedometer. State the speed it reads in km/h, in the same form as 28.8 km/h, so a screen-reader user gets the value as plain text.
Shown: 140 km/h
